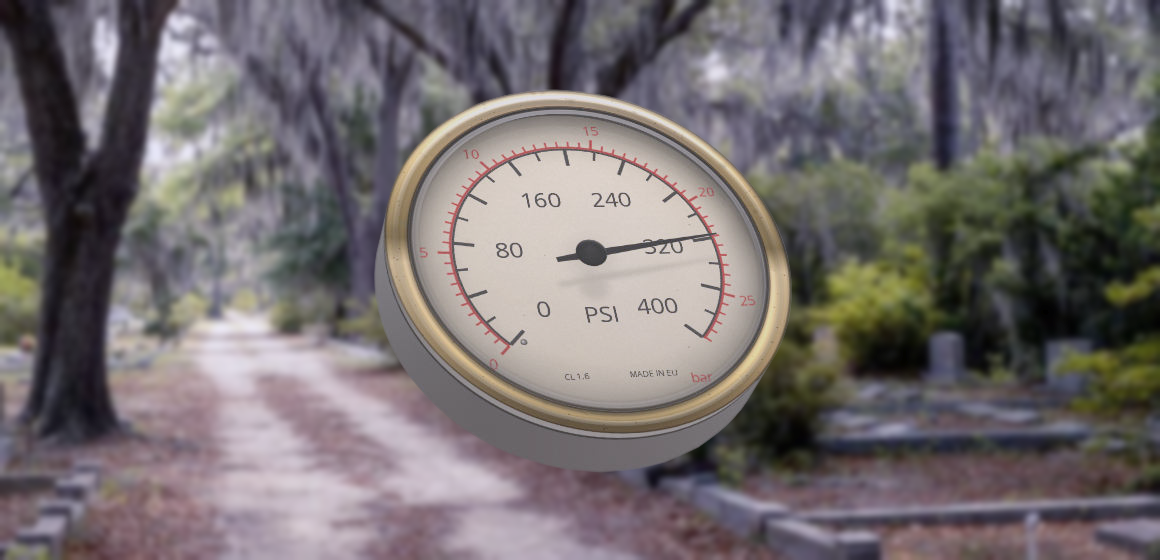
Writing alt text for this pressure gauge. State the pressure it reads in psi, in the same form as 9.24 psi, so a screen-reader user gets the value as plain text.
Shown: 320 psi
